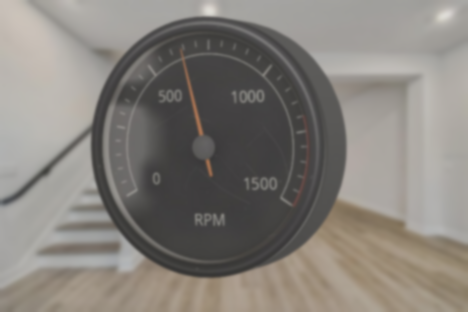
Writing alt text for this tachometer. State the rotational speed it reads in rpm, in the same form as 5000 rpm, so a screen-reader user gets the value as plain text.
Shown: 650 rpm
